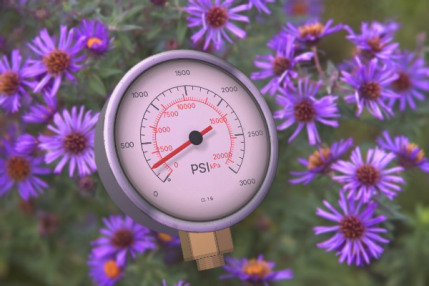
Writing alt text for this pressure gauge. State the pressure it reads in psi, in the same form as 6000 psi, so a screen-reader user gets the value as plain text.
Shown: 200 psi
